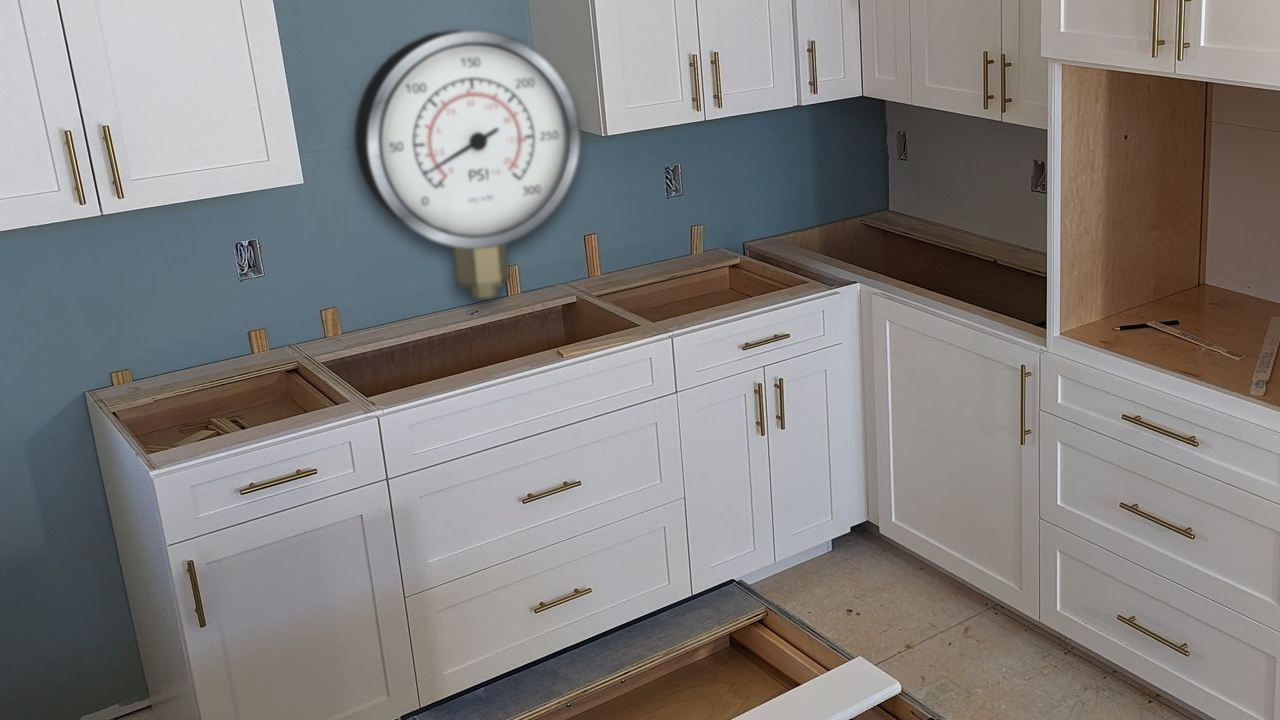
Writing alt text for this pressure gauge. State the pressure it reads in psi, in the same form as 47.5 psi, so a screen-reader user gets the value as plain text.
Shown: 20 psi
